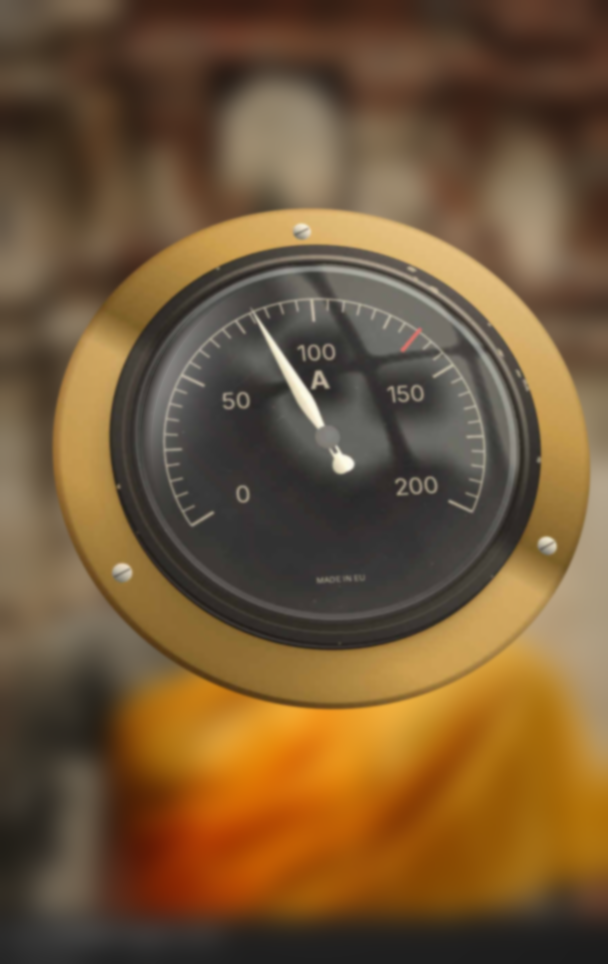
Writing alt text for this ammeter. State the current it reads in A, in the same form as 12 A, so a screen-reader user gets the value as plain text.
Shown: 80 A
